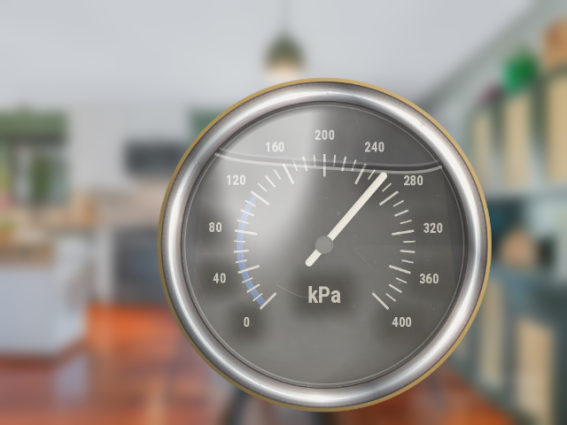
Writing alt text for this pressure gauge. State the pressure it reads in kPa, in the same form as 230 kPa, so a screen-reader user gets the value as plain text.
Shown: 260 kPa
